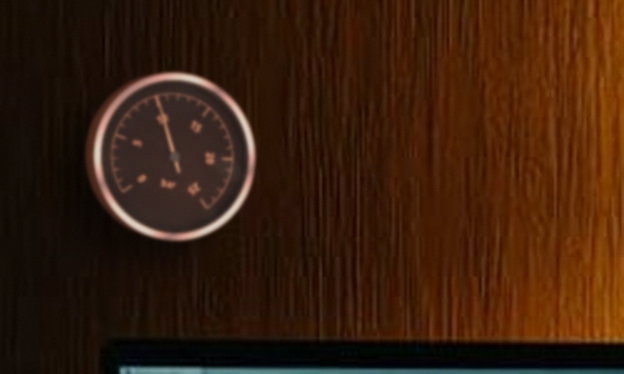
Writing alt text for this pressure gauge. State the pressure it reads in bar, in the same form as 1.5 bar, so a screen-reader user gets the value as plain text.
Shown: 10 bar
